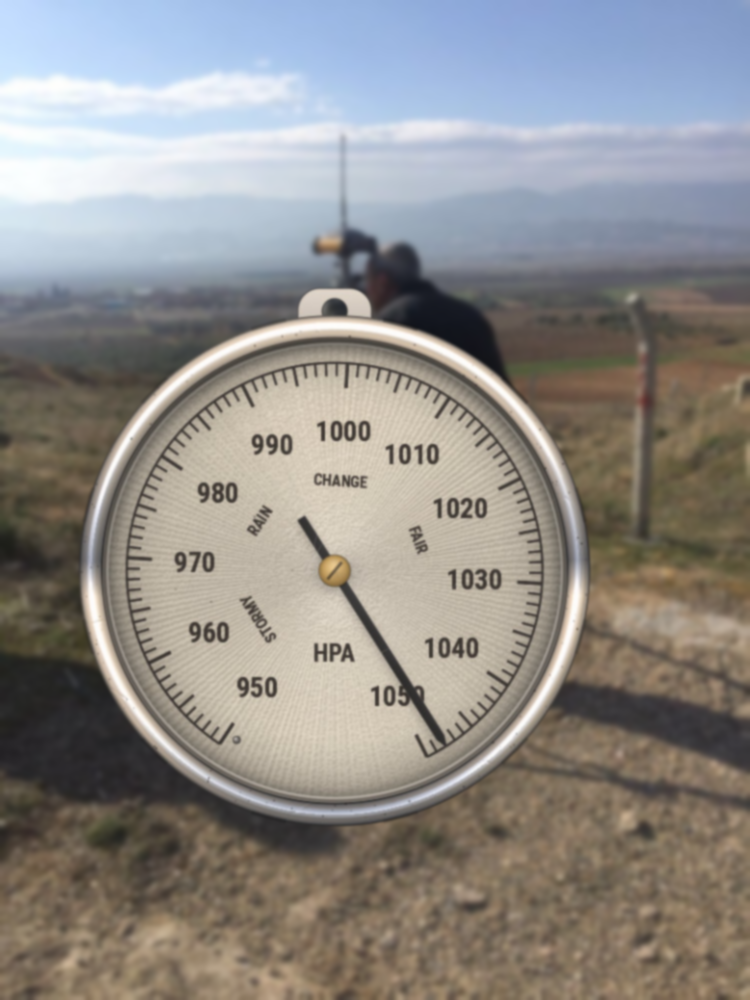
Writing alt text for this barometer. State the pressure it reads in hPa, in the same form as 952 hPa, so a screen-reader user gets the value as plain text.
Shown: 1048 hPa
